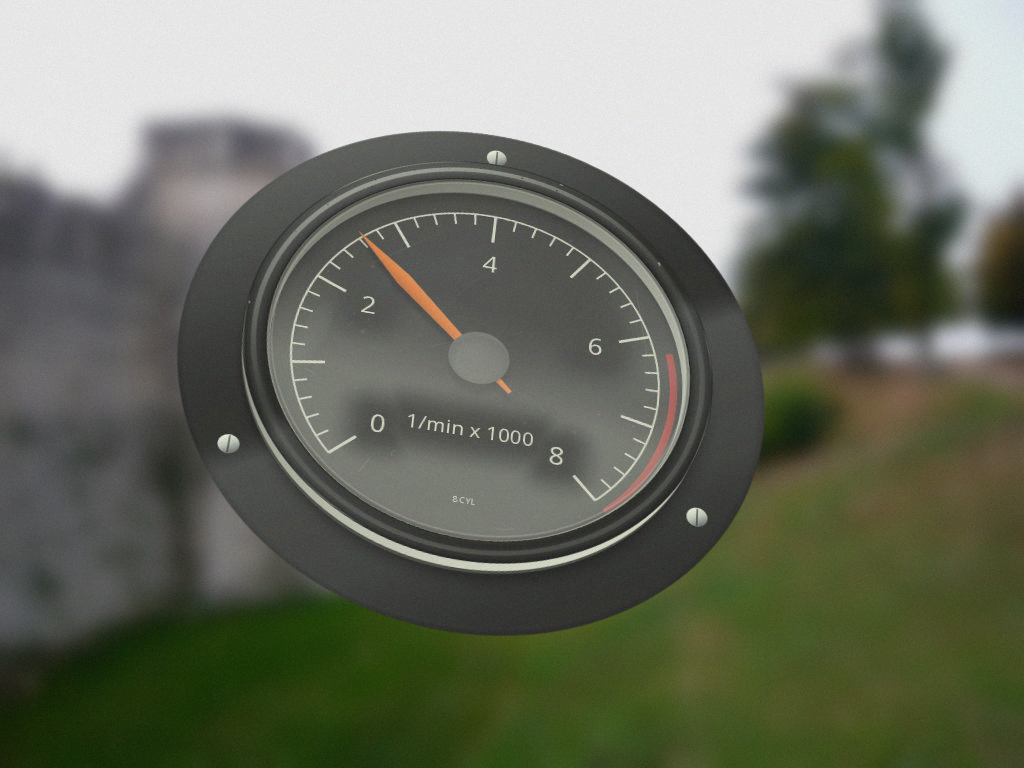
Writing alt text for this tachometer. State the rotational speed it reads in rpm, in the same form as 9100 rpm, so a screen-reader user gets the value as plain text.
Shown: 2600 rpm
